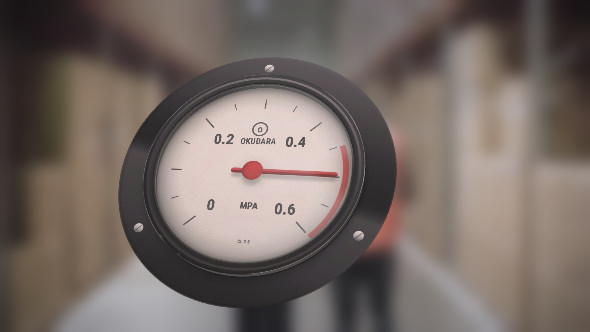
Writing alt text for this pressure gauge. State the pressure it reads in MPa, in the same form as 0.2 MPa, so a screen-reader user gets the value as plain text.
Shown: 0.5 MPa
